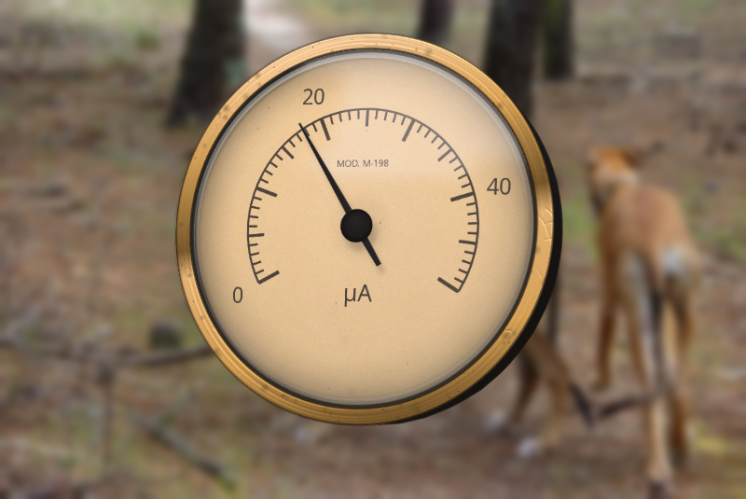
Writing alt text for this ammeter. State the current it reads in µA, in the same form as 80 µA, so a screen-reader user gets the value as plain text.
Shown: 18 µA
